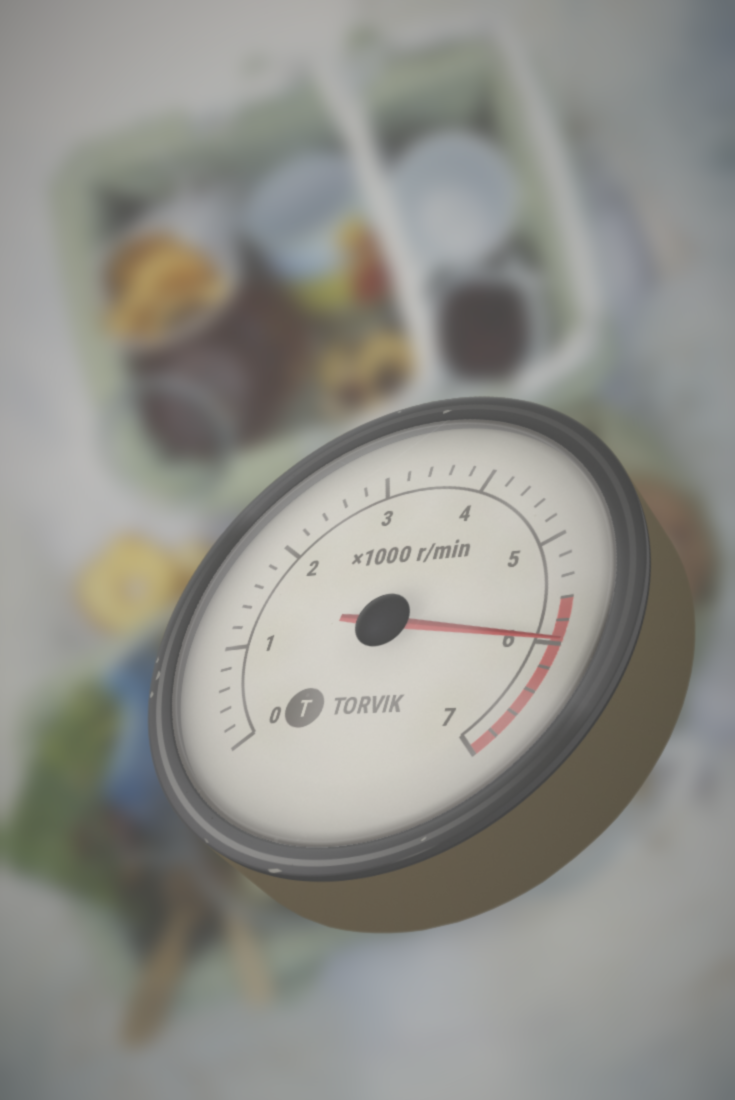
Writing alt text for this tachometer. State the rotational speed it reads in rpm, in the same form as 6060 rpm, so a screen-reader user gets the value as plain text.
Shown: 6000 rpm
